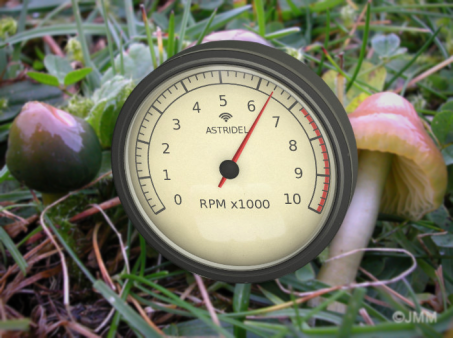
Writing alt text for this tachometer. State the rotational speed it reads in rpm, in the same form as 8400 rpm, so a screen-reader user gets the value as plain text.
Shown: 6400 rpm
